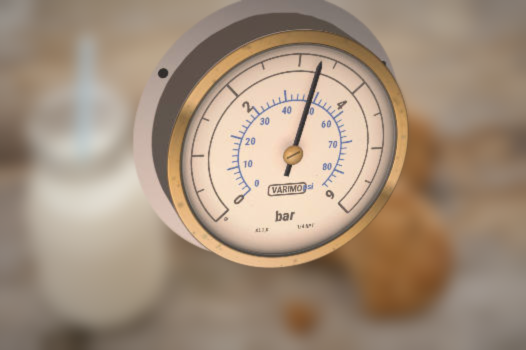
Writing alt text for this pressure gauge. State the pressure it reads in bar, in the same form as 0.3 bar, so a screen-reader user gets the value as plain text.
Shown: 3.25 bar
